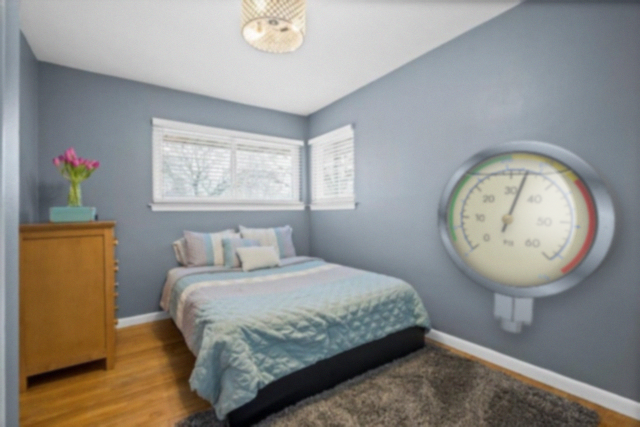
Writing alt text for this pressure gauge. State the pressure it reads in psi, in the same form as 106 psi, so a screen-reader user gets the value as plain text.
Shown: 34 psi
